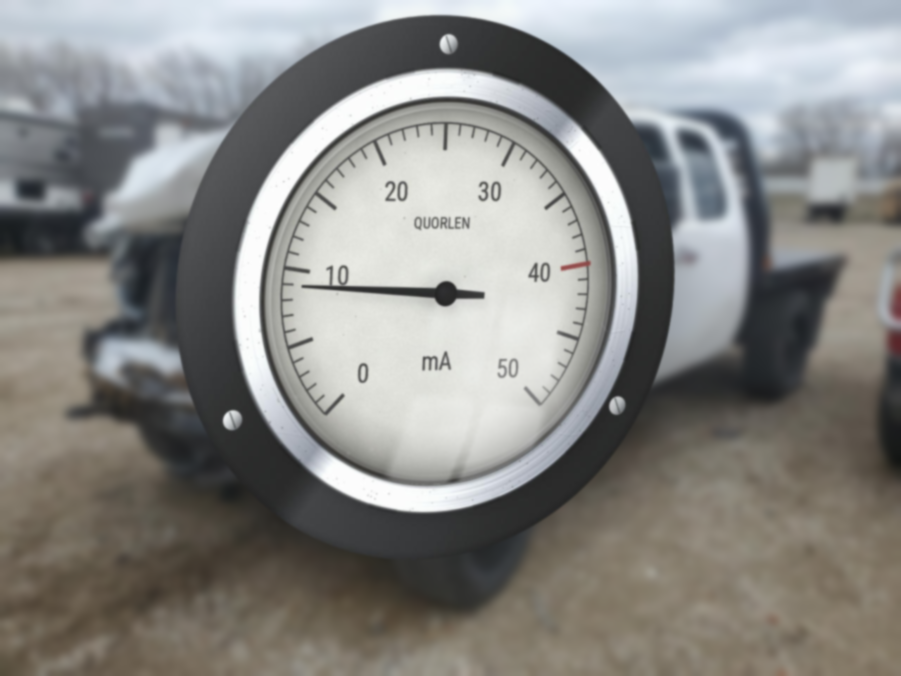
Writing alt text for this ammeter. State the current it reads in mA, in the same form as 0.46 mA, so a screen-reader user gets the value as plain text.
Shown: 9 mA
